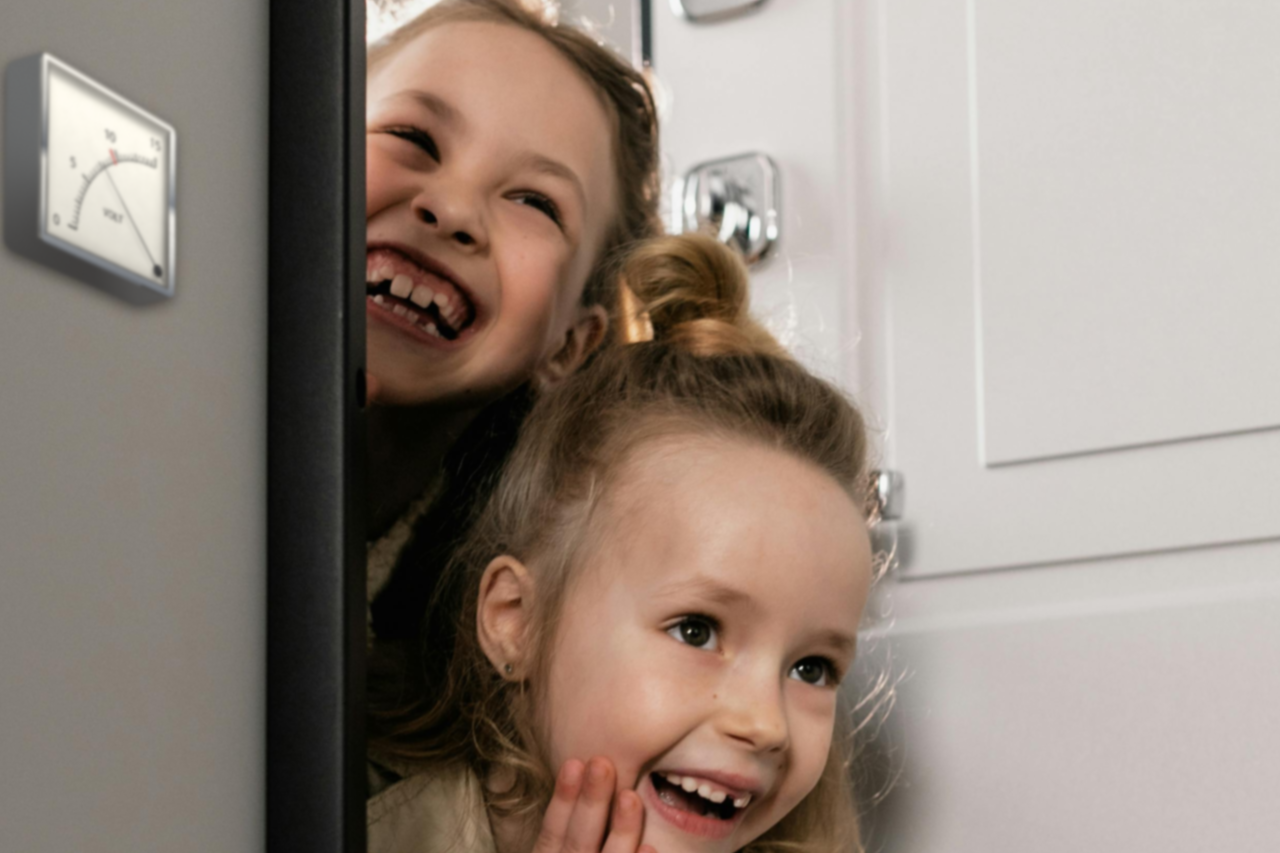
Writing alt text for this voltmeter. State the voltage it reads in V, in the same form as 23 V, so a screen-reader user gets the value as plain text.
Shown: 7.5 V
